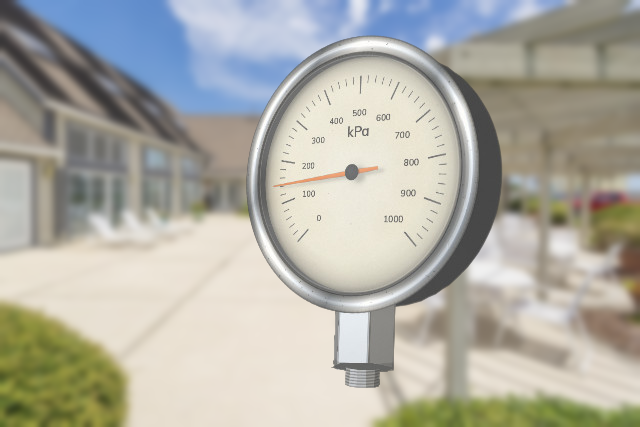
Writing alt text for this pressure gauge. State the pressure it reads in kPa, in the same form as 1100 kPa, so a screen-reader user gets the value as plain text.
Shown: 140 kPa
